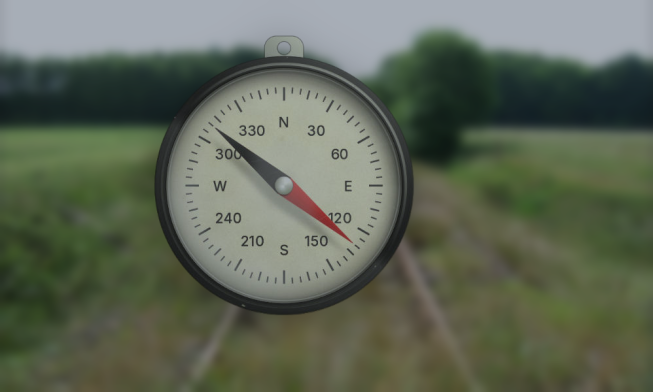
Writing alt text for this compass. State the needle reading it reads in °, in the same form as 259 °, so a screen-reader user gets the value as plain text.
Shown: 130 °
